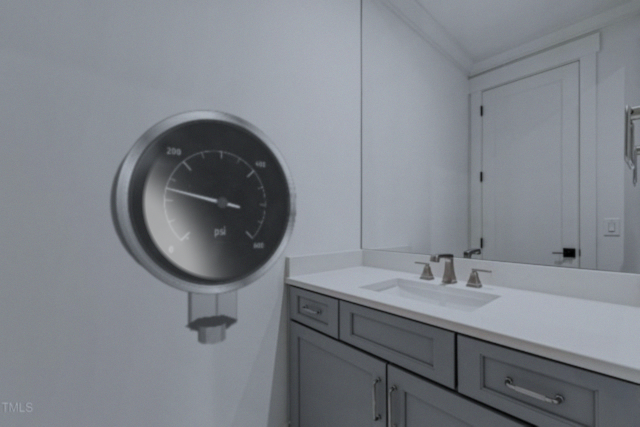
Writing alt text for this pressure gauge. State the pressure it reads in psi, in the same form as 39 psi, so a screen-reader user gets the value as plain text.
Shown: 125 psi
